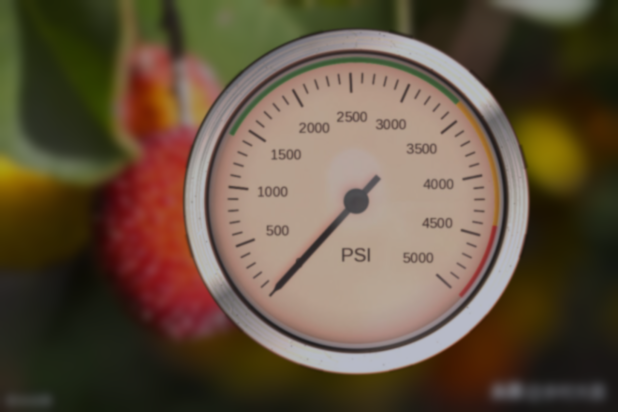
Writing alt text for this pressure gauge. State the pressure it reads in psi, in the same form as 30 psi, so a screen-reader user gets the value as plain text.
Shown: 0 psi
